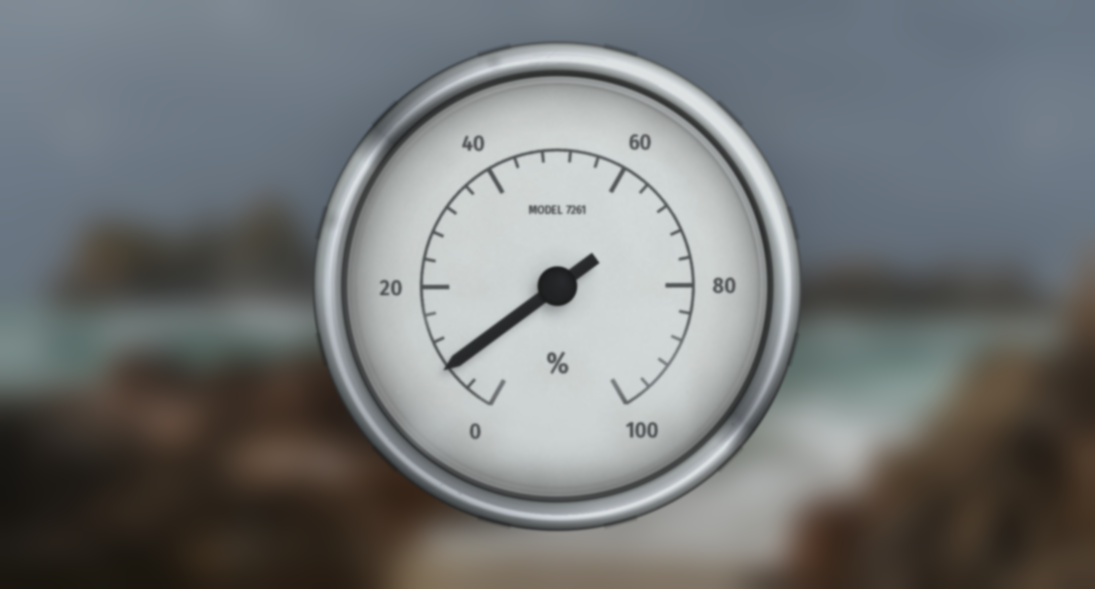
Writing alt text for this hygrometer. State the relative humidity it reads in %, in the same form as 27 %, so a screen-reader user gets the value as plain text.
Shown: 8 %
